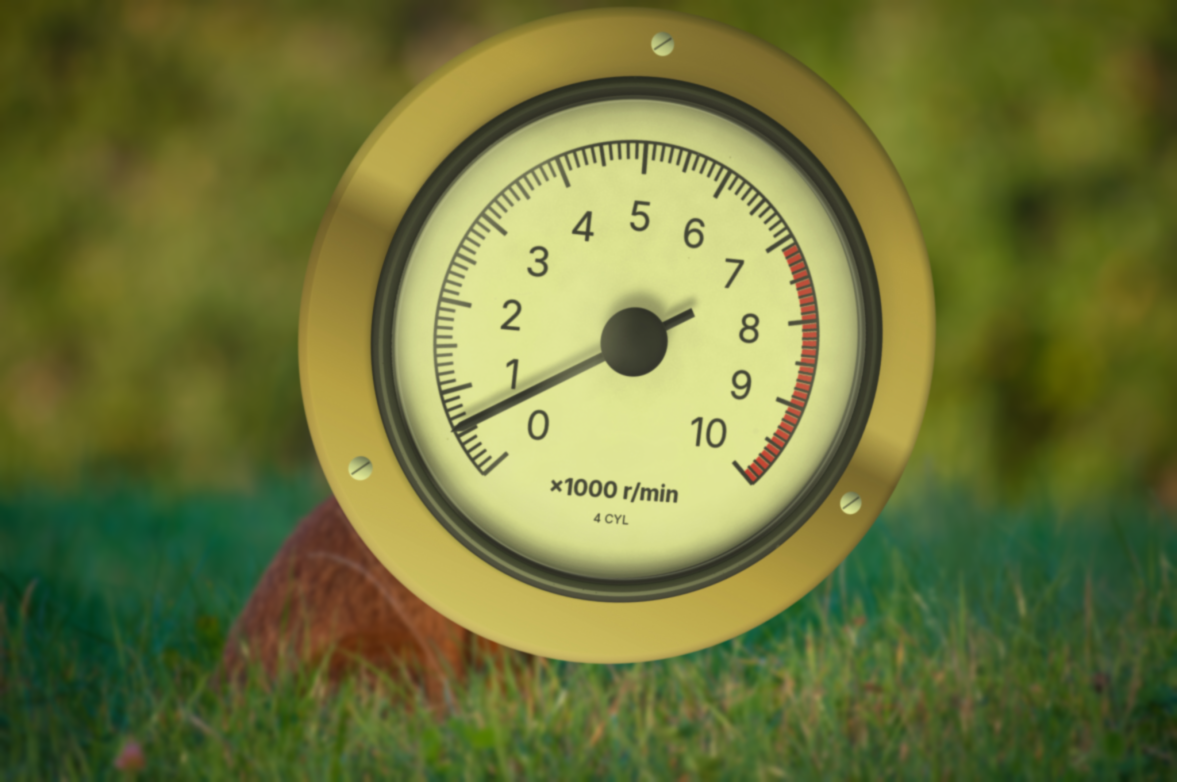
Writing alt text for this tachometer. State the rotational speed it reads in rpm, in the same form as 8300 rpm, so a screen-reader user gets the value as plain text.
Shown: 600 rpm
